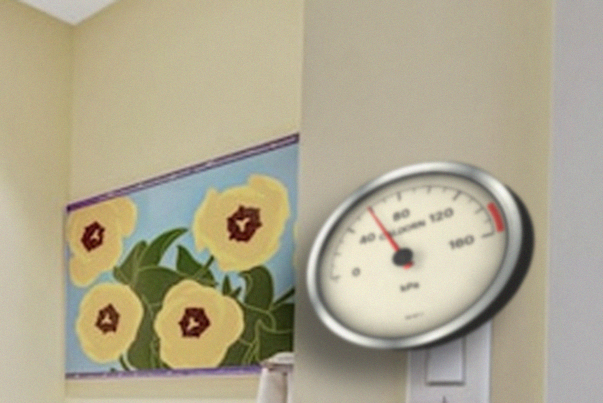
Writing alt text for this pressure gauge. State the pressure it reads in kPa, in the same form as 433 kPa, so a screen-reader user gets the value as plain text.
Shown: 60 kPa
